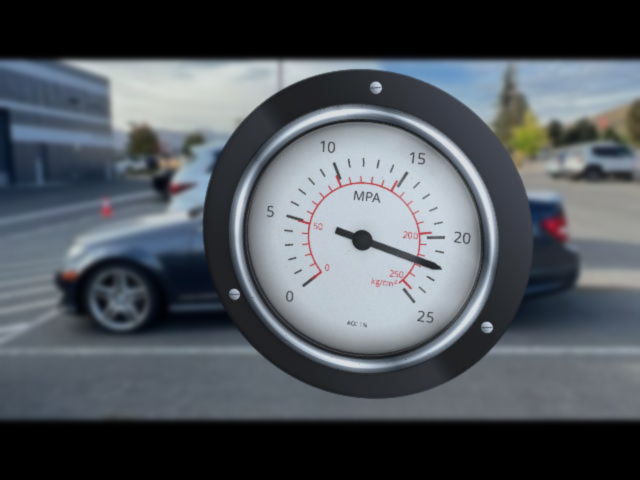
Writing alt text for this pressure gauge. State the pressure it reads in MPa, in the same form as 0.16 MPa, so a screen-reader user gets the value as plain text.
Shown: 22 MPa
